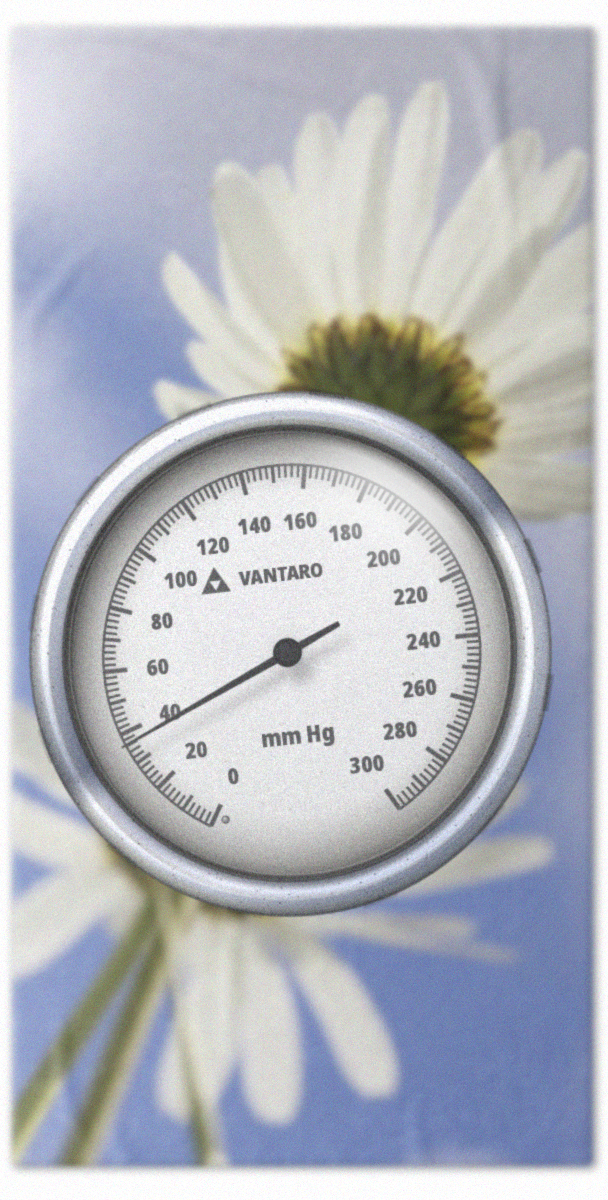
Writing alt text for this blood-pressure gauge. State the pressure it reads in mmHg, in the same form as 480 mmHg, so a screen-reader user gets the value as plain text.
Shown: 36 mmHg
